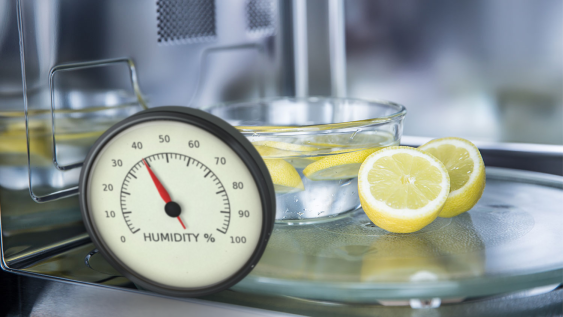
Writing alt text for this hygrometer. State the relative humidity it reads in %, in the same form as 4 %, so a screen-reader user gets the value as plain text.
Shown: 40 %
